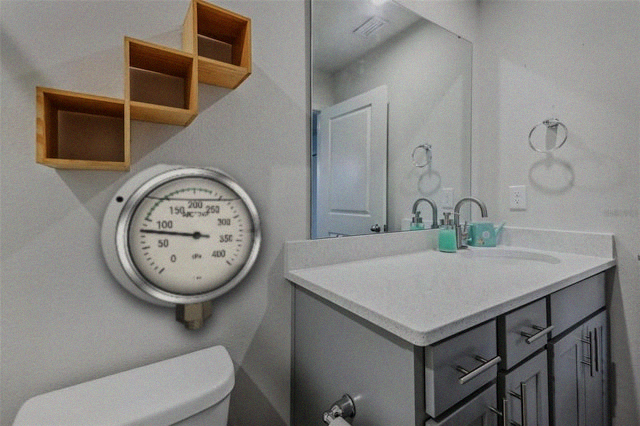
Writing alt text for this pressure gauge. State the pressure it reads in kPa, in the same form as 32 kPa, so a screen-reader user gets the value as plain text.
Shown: 80 kPa
